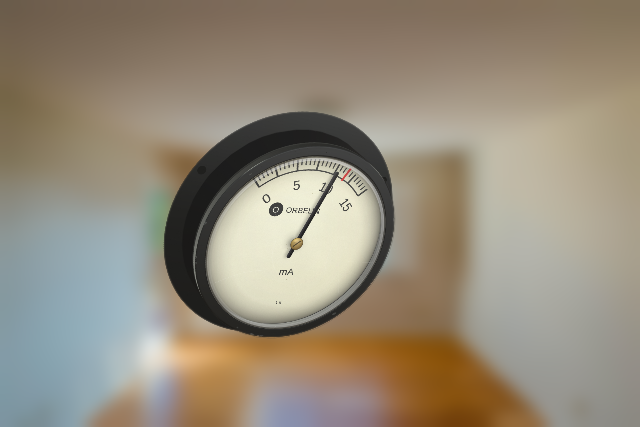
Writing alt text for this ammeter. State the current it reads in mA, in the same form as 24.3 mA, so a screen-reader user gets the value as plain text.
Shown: 10 mA
